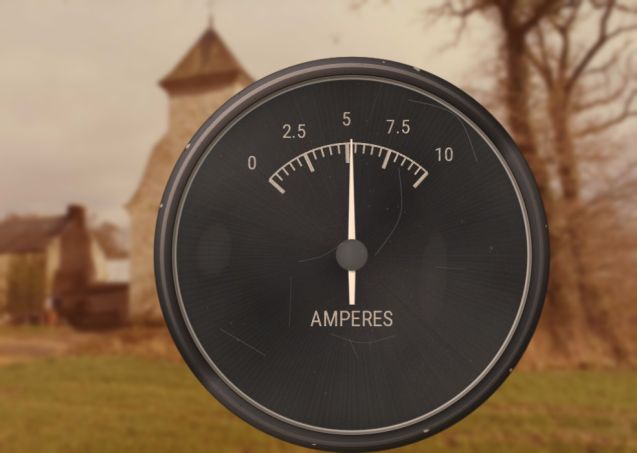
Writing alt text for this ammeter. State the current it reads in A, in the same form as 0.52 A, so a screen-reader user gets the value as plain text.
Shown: 5.25 A
